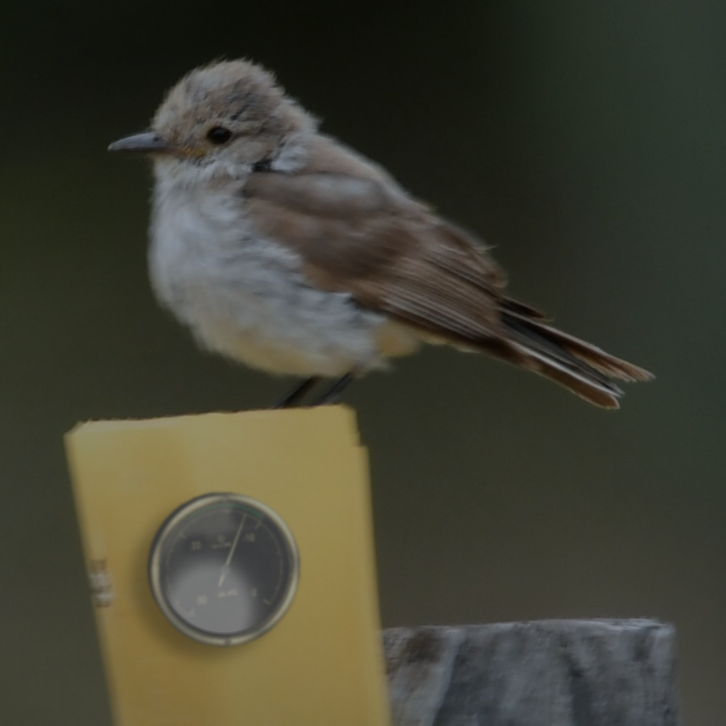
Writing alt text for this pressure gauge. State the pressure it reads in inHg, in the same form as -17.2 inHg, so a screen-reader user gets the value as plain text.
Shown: -12 inHg
